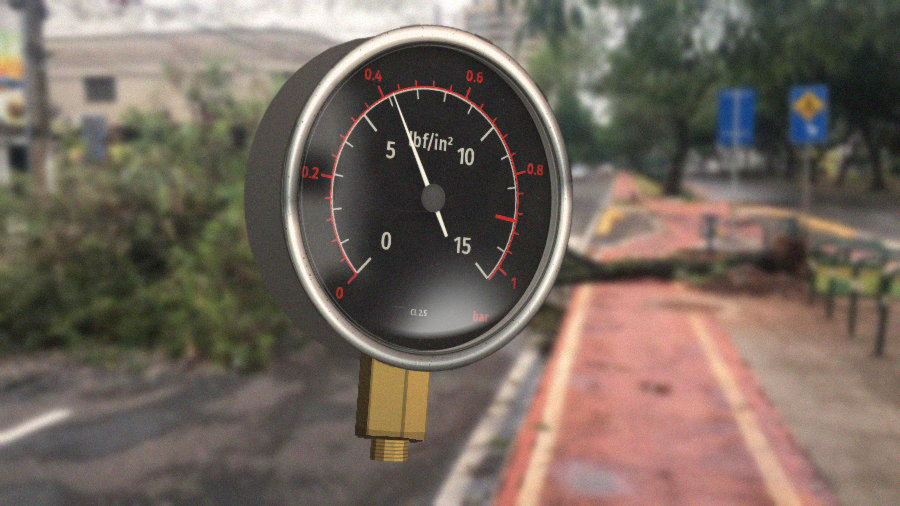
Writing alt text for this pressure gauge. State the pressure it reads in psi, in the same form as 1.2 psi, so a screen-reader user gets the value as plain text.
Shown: 6 psi
